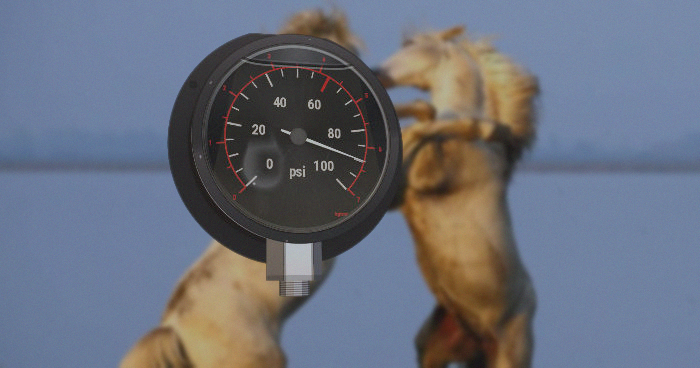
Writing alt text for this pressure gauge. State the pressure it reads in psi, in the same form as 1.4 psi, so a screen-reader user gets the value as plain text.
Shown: 90 psi
